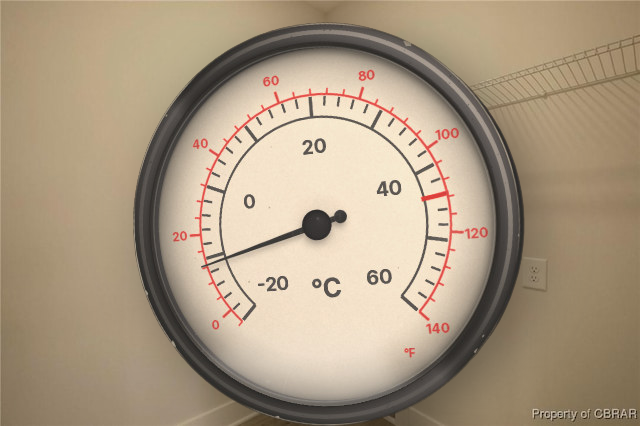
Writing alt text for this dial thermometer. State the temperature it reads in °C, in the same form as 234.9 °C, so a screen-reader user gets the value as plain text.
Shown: -11 °C
